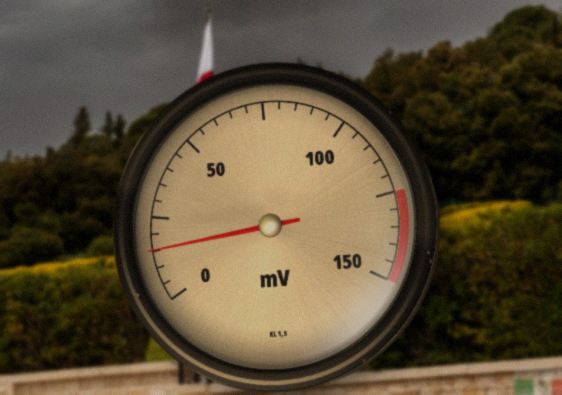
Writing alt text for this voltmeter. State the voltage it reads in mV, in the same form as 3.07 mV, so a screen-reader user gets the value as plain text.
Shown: 15 mV
